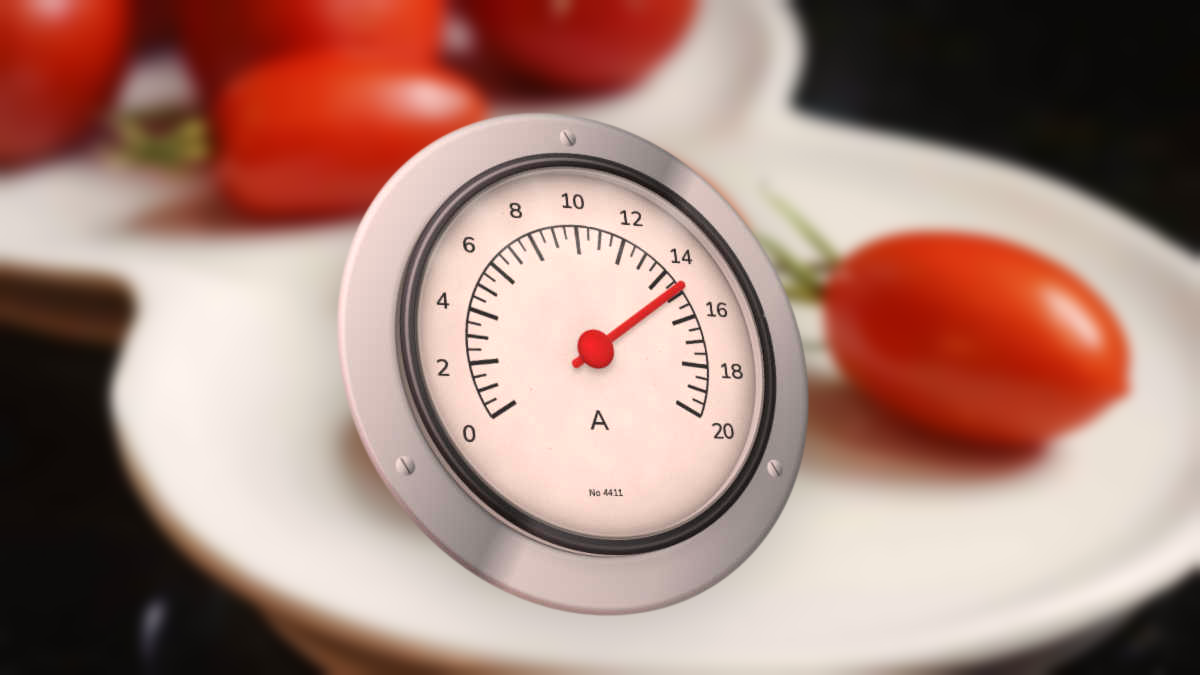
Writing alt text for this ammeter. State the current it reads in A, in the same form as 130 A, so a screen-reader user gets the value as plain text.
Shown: 14.75 A
